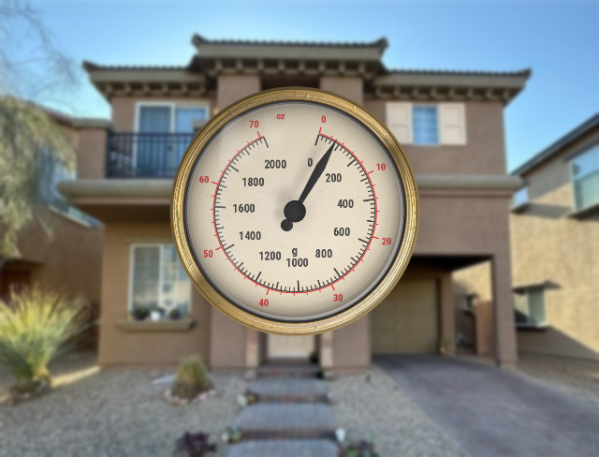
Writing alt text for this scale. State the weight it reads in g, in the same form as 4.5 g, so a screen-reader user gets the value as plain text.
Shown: 80 g
